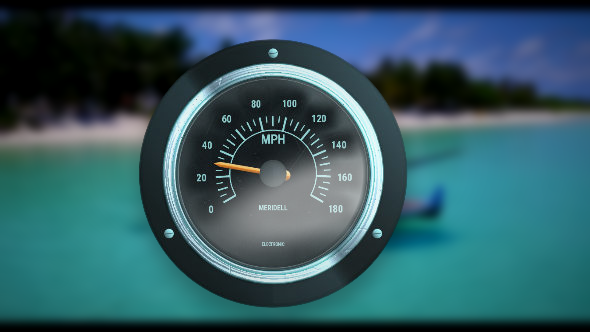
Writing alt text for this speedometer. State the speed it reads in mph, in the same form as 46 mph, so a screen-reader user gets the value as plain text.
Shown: 30 mph
